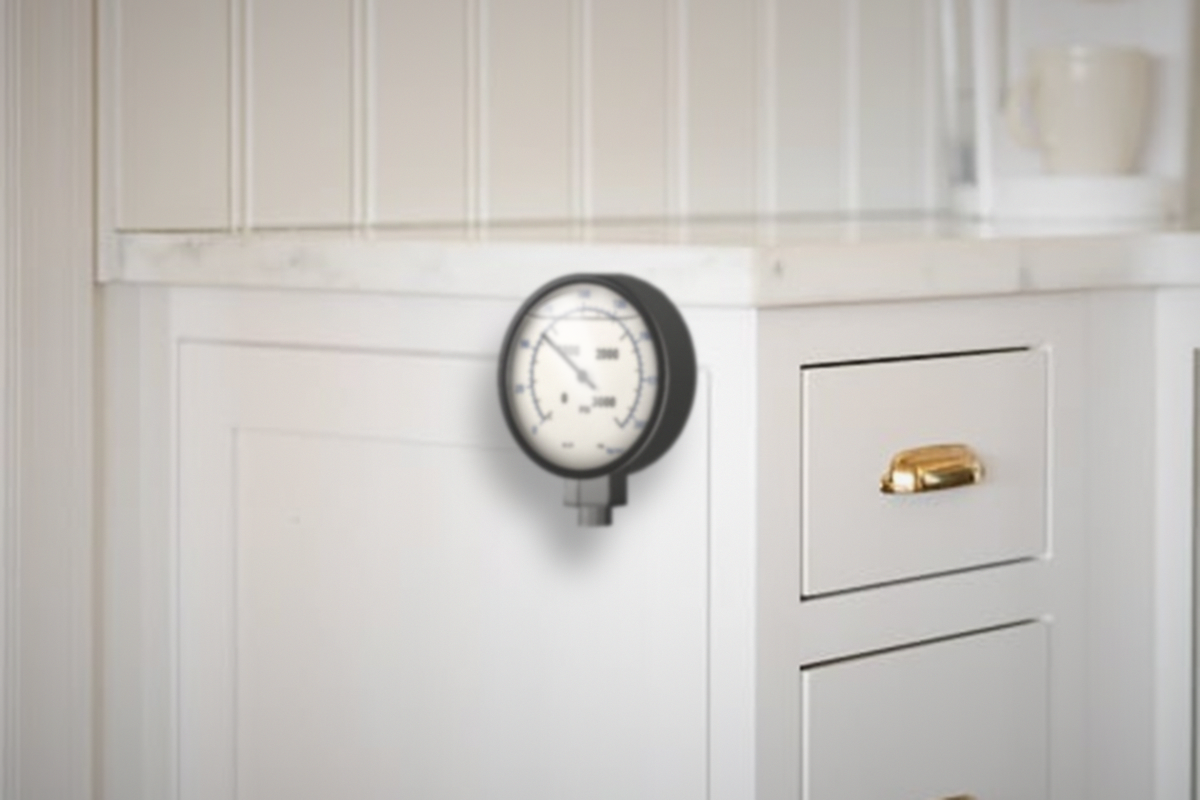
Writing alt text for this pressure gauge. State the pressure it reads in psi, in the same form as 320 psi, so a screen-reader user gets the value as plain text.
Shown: 900 psi
